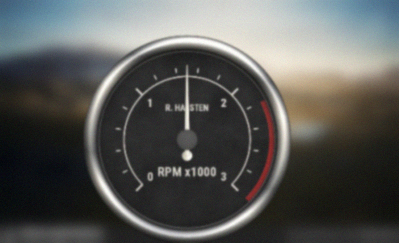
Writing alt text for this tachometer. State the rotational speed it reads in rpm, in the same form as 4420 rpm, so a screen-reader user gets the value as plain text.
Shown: 1500 rpm
